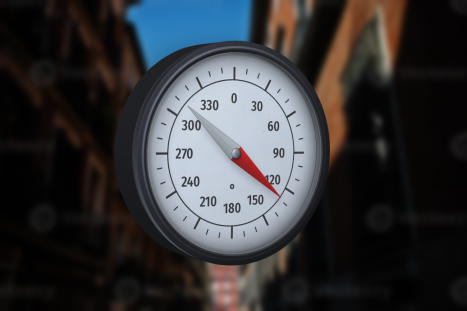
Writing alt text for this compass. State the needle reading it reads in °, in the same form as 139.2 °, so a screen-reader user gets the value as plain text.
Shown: 130 °
